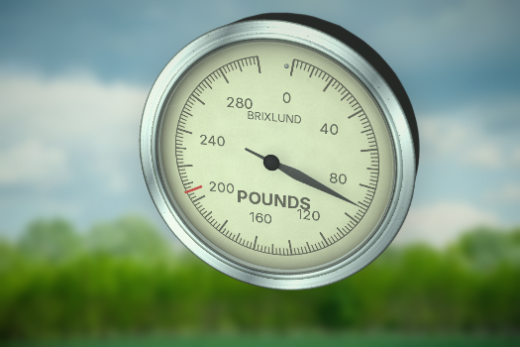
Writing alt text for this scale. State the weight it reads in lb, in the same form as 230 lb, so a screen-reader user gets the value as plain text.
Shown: 90 lb
